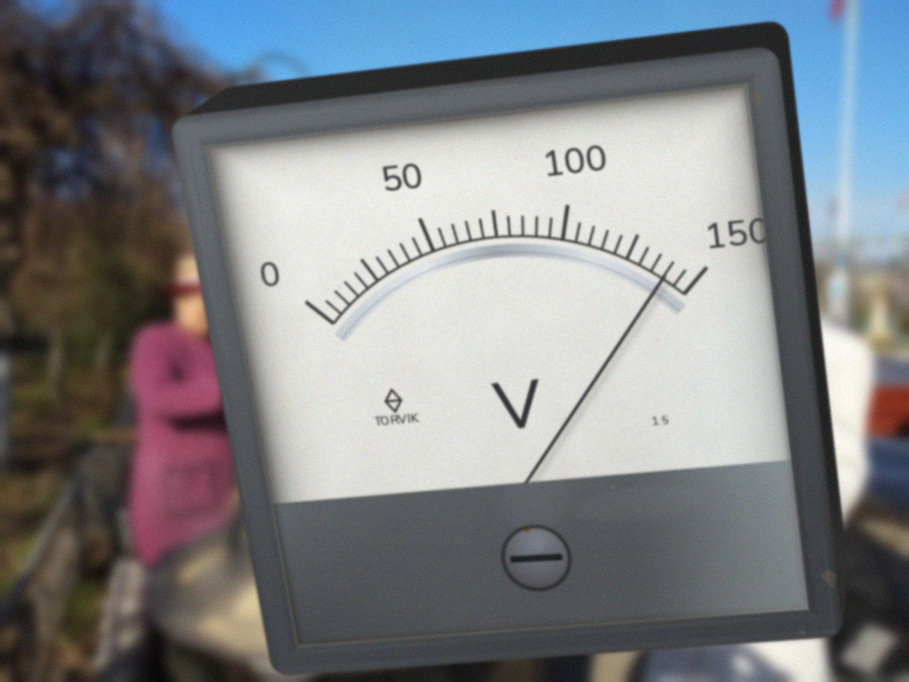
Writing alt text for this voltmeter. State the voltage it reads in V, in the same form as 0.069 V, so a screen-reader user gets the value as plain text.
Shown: 140 V
